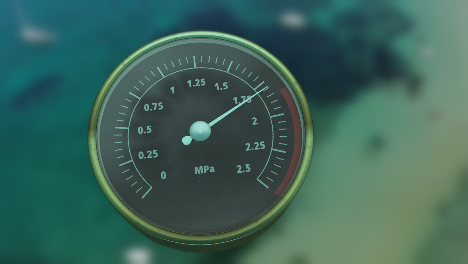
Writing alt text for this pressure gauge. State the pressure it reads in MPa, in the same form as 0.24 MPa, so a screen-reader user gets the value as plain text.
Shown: 1.8 MPa
